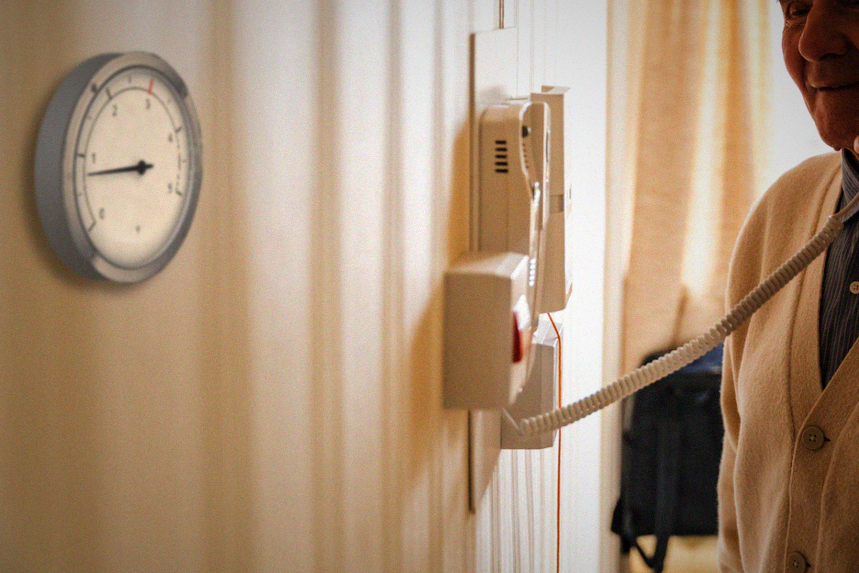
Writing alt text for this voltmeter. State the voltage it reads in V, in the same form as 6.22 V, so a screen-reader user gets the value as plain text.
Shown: 0.75 V
